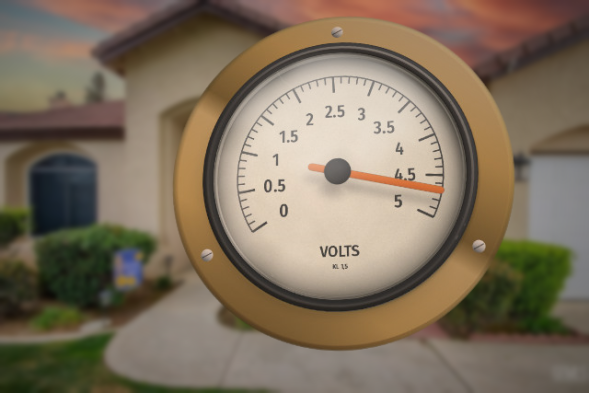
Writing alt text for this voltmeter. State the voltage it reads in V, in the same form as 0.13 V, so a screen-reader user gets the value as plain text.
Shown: 4.7 V
